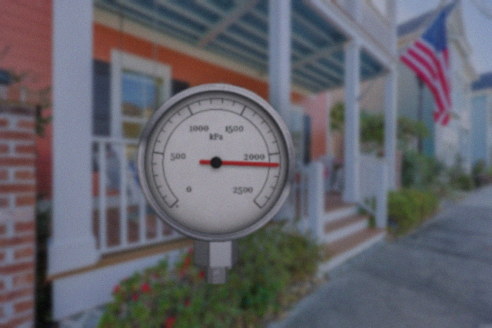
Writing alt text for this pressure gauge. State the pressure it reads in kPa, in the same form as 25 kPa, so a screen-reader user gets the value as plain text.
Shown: 2100 kPa
